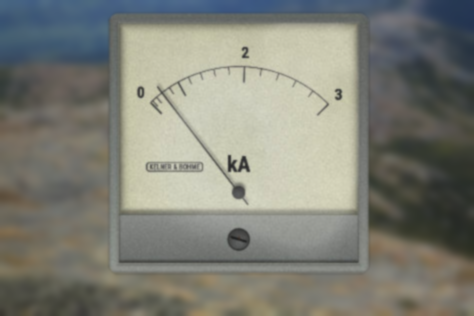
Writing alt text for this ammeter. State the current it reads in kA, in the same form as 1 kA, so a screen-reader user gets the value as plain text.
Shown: 0.6 kA
